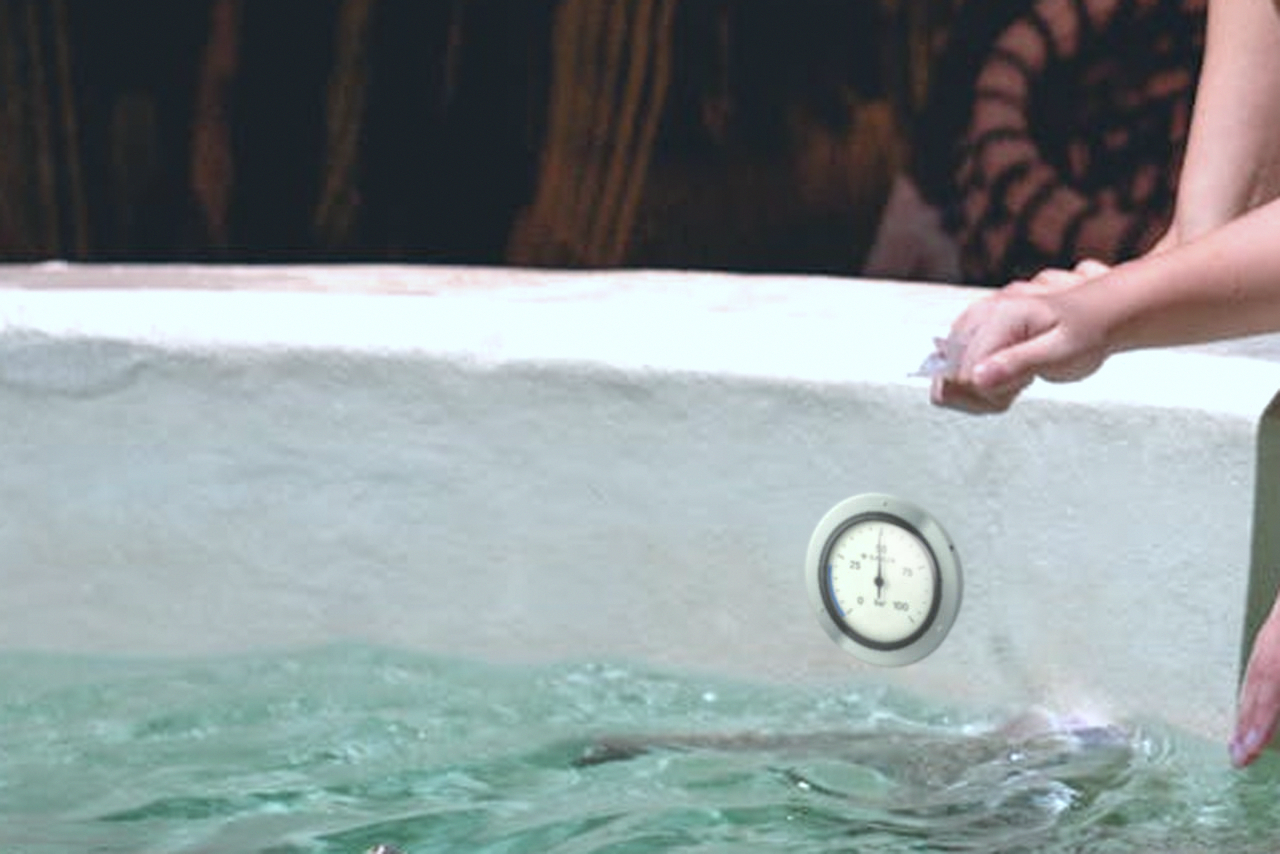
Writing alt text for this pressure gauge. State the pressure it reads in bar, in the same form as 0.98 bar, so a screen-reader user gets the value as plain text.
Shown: 50 bar
